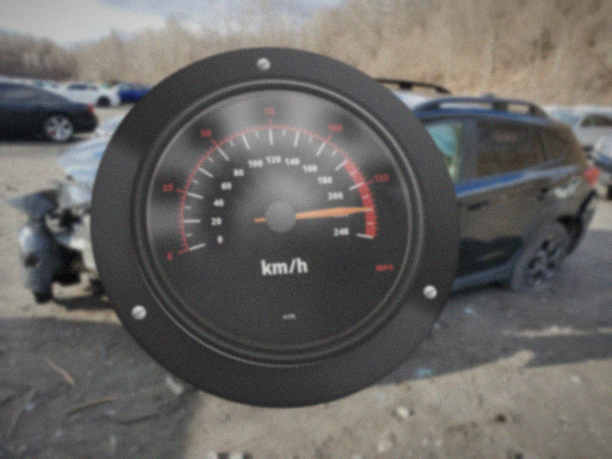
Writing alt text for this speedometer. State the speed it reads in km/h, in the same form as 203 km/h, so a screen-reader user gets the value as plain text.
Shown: 220 km/h
